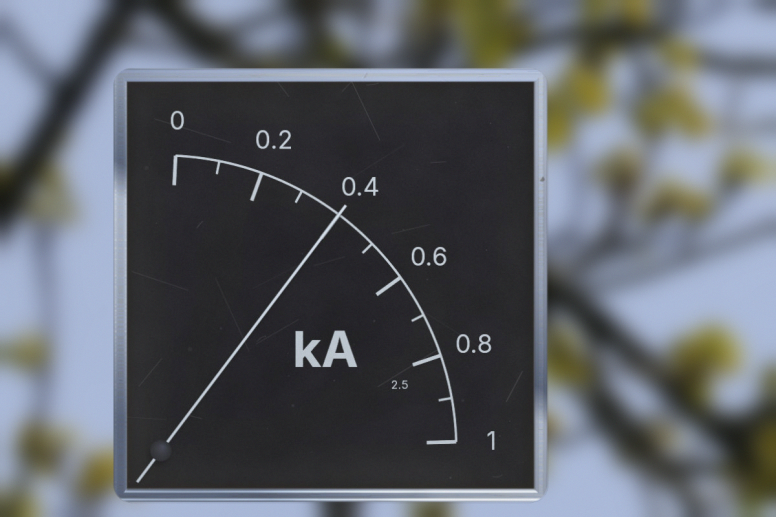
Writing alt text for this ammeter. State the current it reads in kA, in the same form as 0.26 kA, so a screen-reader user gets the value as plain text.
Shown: 0.4 kA
